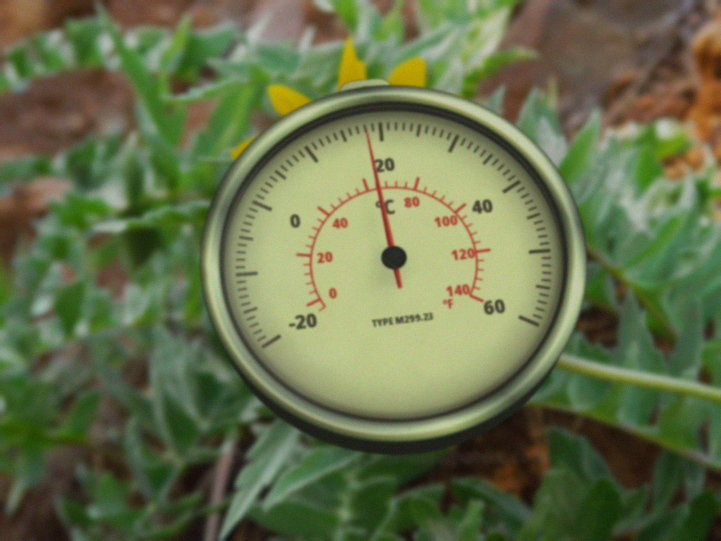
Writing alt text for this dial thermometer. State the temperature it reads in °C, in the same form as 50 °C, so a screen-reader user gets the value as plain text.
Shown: 18 °C
